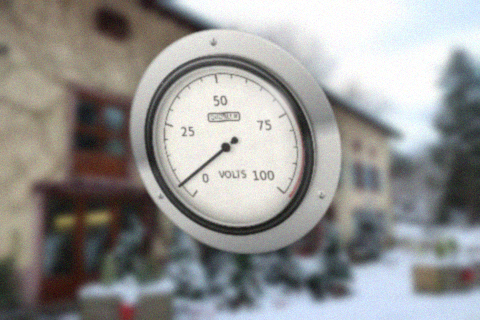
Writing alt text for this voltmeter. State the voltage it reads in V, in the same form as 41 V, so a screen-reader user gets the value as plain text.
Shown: 5 V
